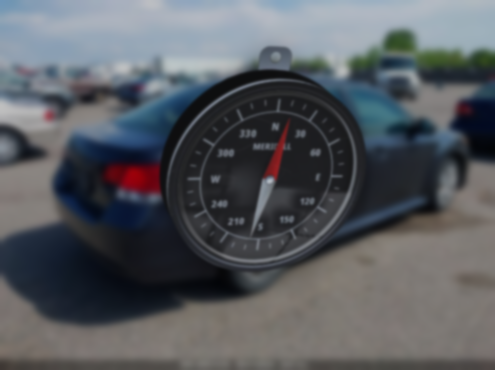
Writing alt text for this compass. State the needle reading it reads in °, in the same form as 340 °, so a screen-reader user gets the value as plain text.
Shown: 10 °
